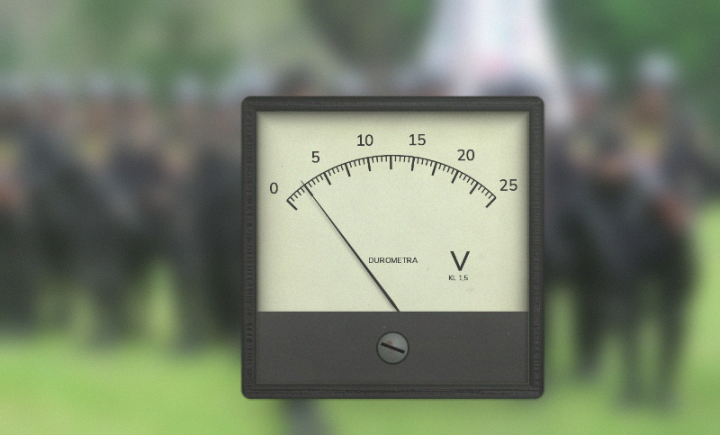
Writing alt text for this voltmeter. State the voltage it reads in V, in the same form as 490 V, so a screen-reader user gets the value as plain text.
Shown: 2.5 V
